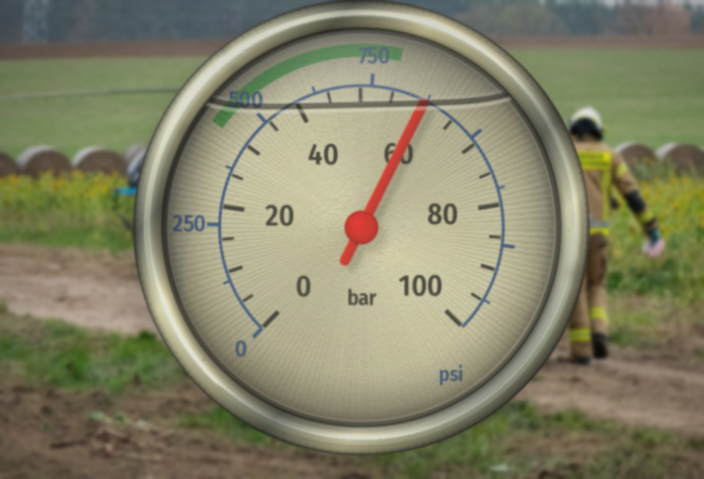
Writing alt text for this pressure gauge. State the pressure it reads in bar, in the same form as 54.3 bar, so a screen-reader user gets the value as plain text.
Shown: 60 bar
